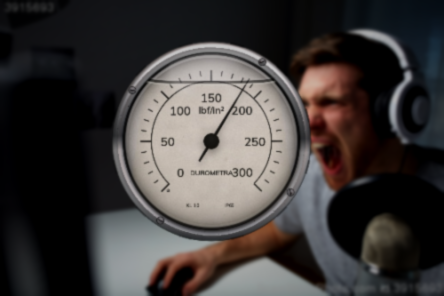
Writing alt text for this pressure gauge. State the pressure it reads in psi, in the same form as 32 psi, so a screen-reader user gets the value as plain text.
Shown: 185 psi
